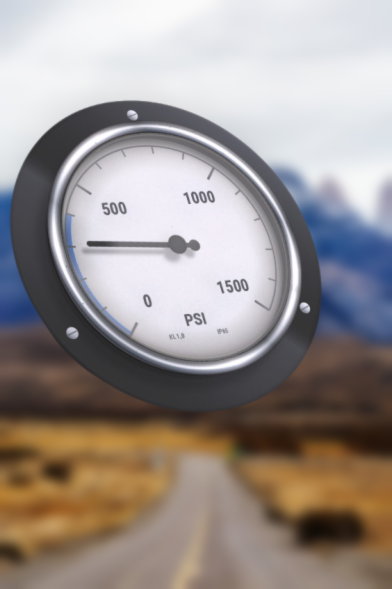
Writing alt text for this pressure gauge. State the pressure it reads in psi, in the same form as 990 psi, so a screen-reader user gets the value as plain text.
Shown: 300 psi
